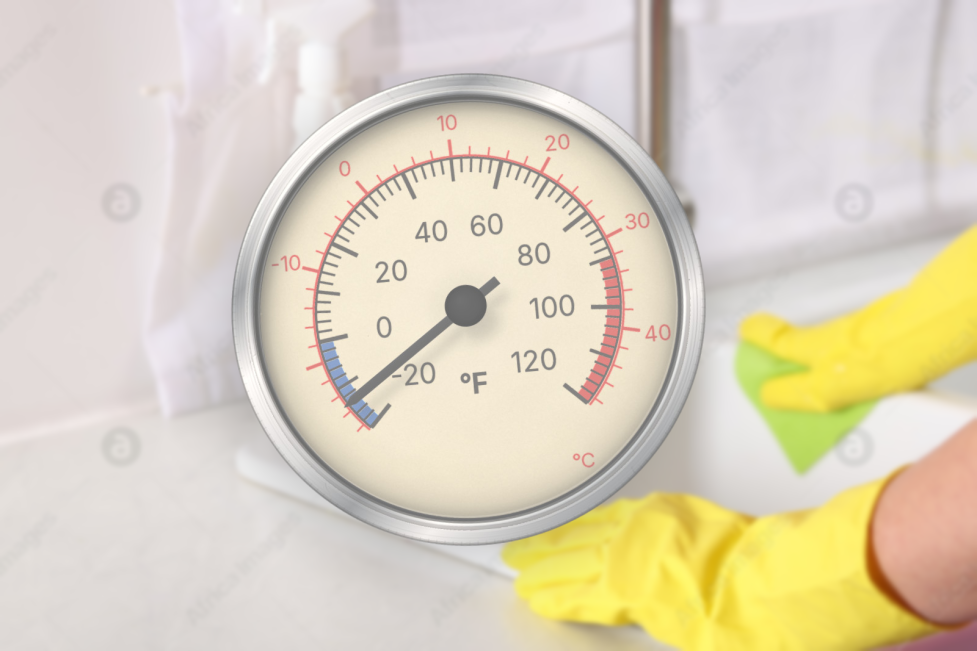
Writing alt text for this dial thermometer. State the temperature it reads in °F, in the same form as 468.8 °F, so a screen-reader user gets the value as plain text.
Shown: -14 °F
